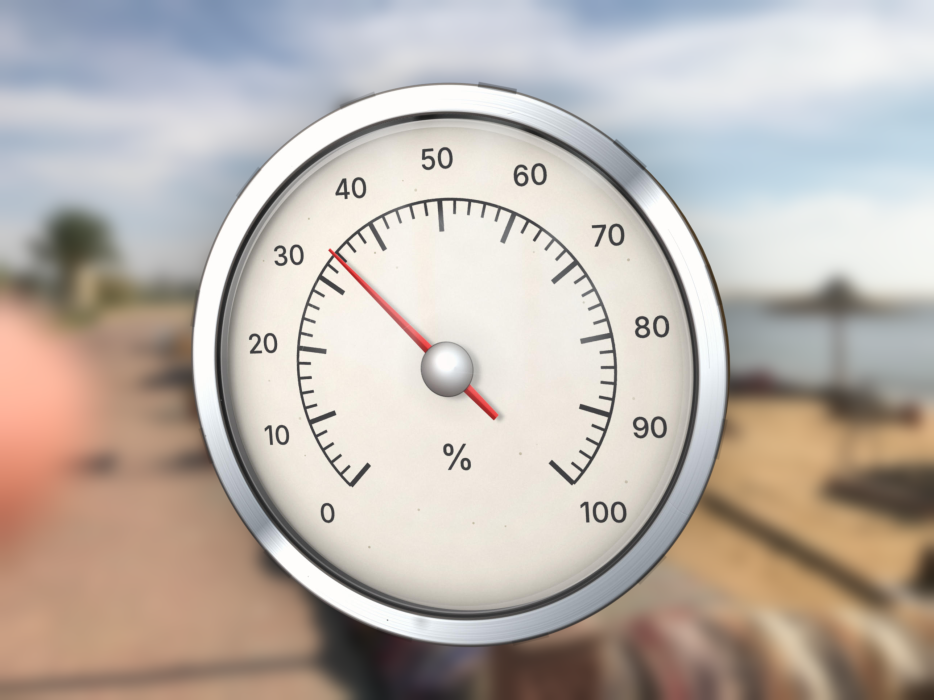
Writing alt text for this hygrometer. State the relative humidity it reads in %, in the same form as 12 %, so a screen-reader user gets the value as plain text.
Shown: 34 %
